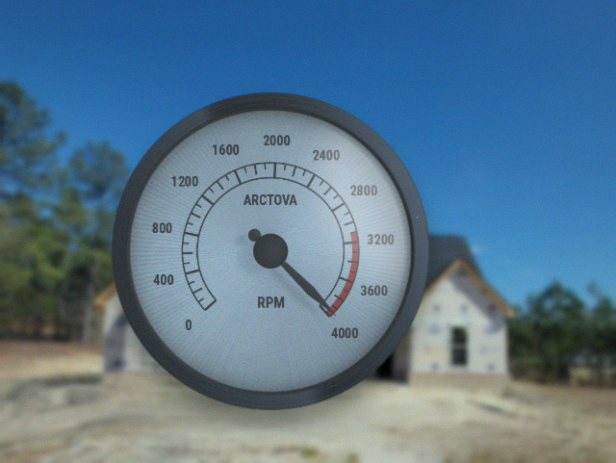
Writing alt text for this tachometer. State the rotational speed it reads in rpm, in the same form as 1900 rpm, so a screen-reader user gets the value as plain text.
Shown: 3950 rpm
